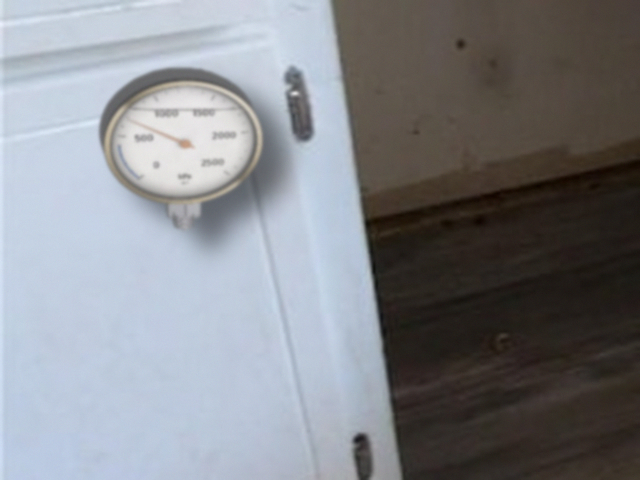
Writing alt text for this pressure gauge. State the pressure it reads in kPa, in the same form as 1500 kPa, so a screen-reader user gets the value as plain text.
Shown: 700 kPa
